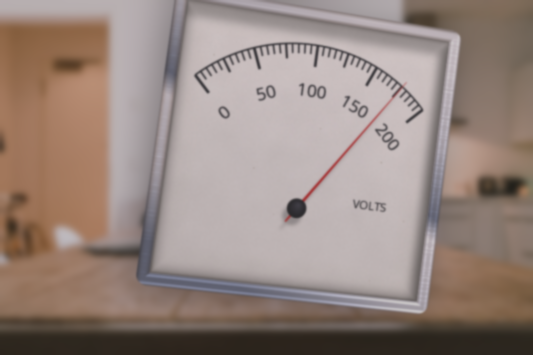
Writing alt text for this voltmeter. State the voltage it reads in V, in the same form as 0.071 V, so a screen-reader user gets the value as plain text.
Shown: 175 V
